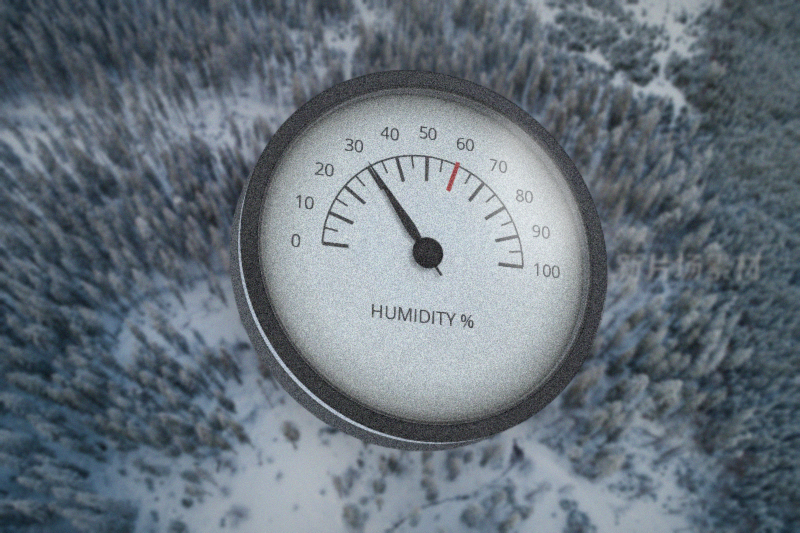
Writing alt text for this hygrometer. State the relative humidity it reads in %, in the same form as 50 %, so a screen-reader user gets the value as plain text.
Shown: 30 %
